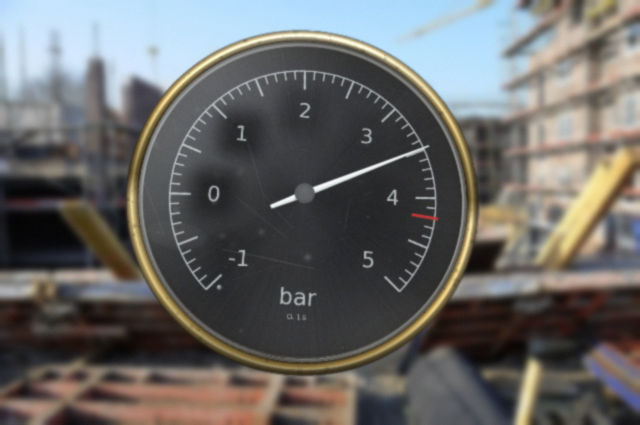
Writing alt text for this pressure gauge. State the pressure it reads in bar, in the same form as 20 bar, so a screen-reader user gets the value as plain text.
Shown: 3.5 bar
